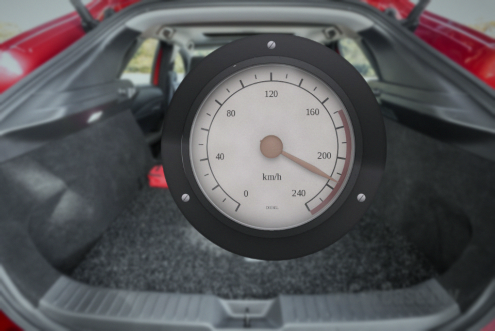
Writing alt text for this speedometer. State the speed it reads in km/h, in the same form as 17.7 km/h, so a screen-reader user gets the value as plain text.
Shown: 215 km/h
